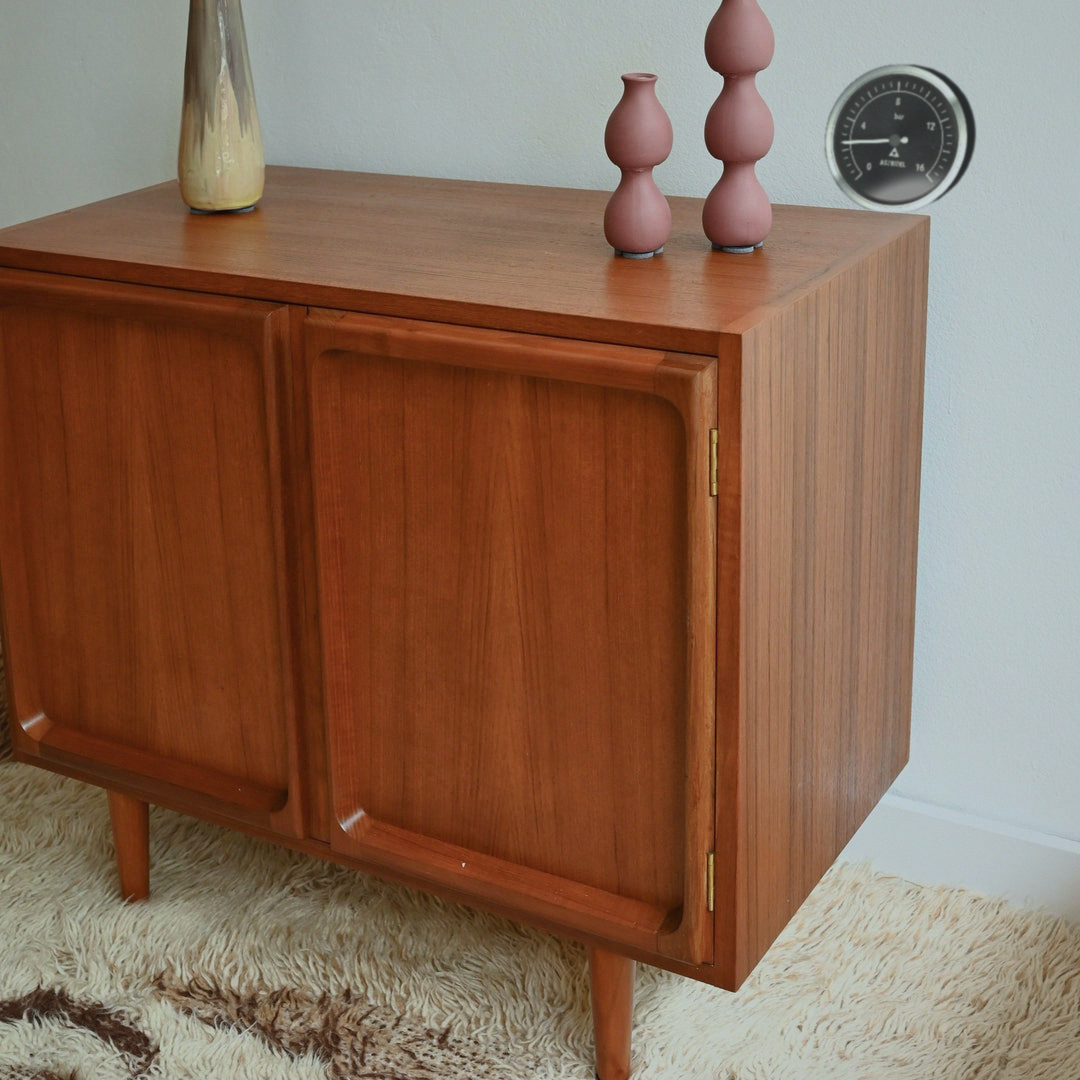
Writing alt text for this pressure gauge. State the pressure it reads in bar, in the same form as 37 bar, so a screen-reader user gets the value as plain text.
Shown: 2.5 bar
